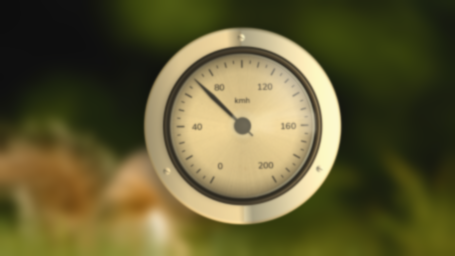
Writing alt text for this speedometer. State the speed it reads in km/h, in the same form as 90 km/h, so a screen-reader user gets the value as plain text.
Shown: 70 km/h
